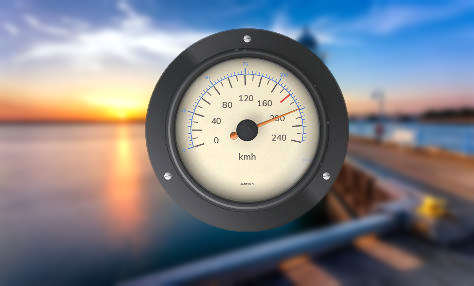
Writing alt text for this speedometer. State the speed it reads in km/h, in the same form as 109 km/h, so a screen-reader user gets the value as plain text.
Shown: 200 km/h
